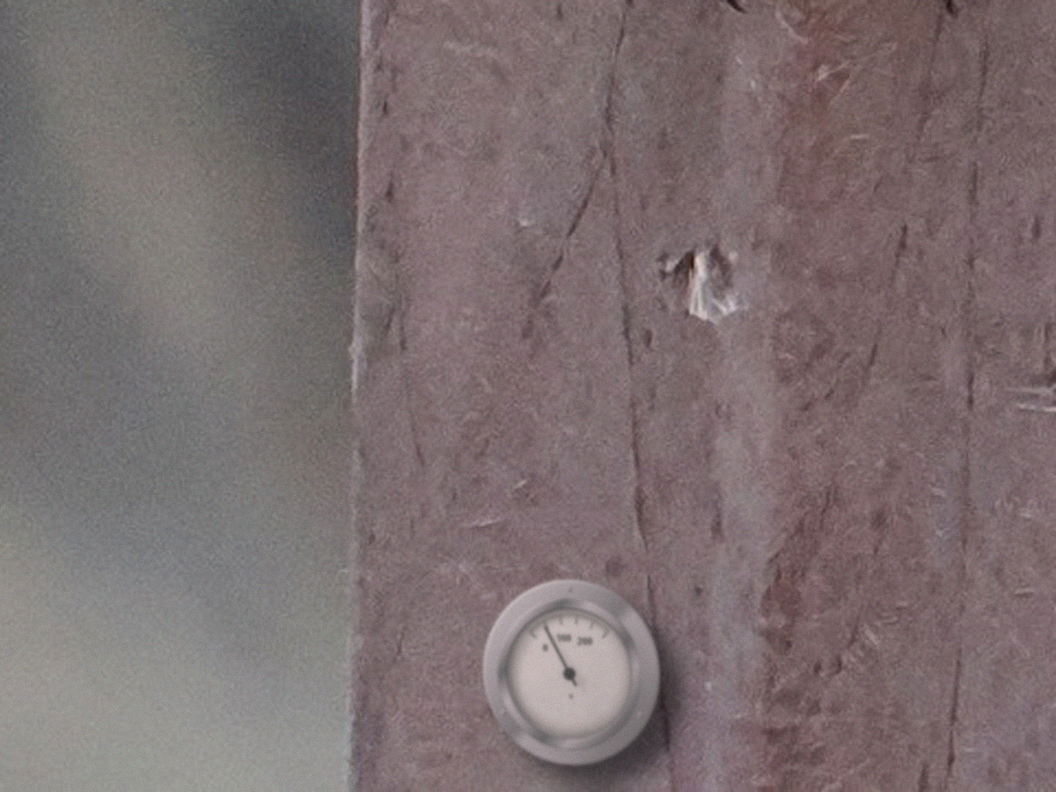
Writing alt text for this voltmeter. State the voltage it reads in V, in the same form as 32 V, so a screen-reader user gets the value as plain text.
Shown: 50 V
